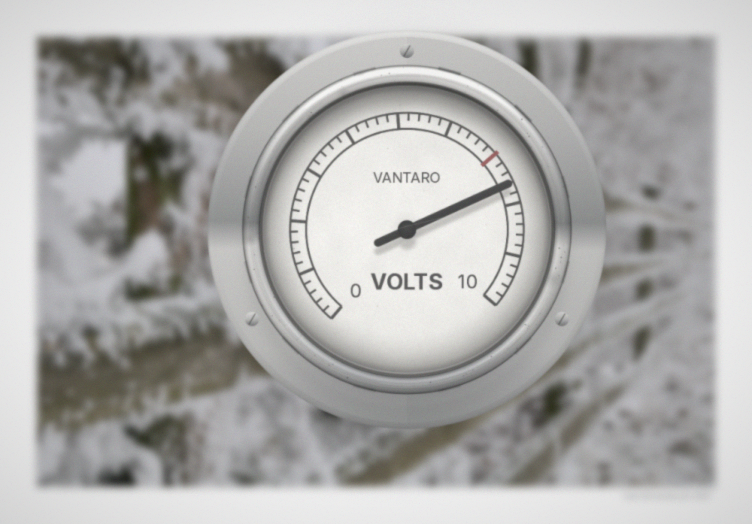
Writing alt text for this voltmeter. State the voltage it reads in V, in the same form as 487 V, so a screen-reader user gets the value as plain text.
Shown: 7.6 V
